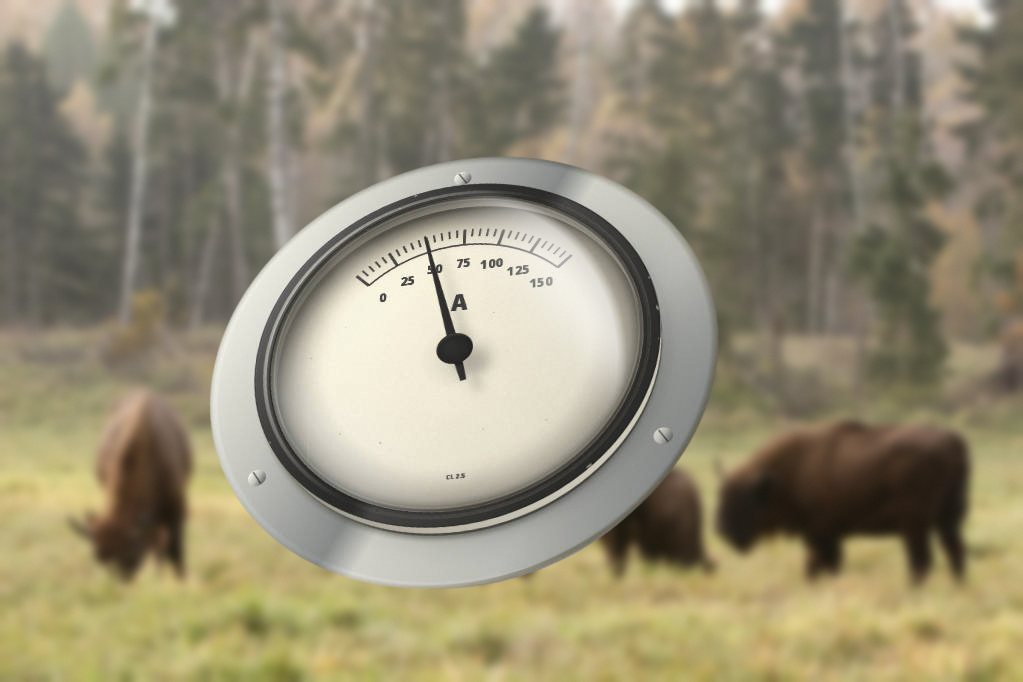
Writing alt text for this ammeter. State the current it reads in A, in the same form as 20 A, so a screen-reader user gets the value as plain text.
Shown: 50 A
